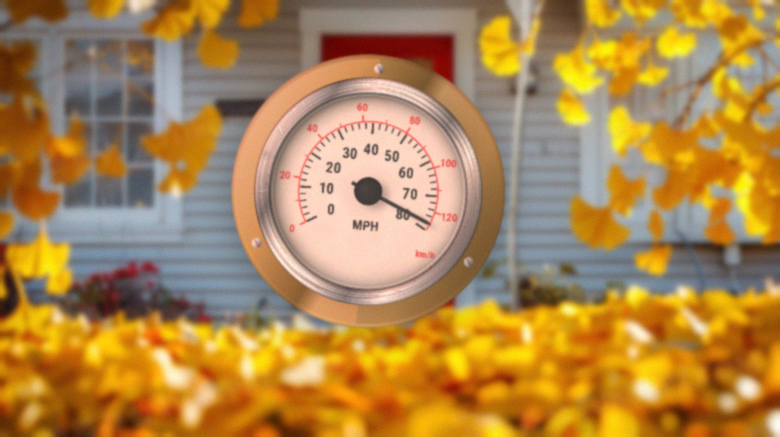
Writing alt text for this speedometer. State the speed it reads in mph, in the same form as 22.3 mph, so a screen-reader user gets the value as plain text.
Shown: 78 mph
